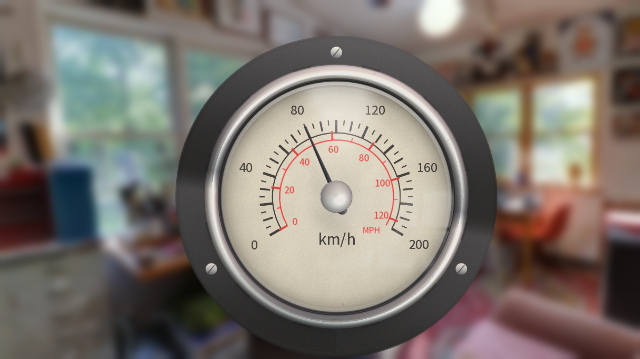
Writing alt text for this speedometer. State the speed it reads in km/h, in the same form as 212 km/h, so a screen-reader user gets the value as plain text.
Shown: 80 km/h
